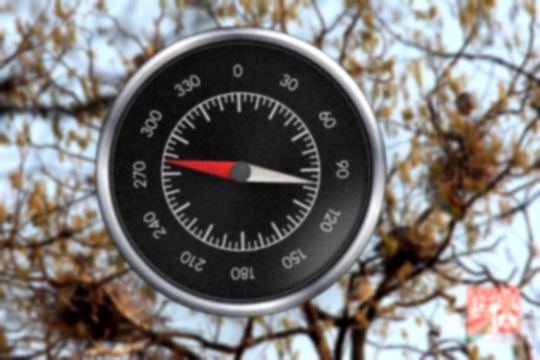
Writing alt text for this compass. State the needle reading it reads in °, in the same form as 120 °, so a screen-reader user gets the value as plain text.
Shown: 280 °
